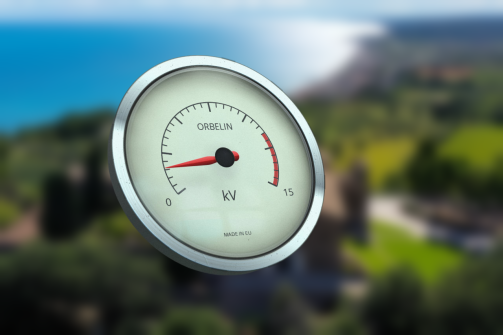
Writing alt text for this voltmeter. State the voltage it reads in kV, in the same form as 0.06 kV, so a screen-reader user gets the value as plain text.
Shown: 1.5 kV
